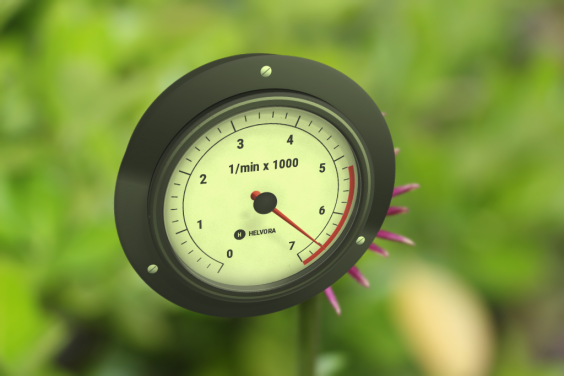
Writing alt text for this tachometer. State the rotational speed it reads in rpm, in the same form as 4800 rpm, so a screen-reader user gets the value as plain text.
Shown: 6600 rpm
